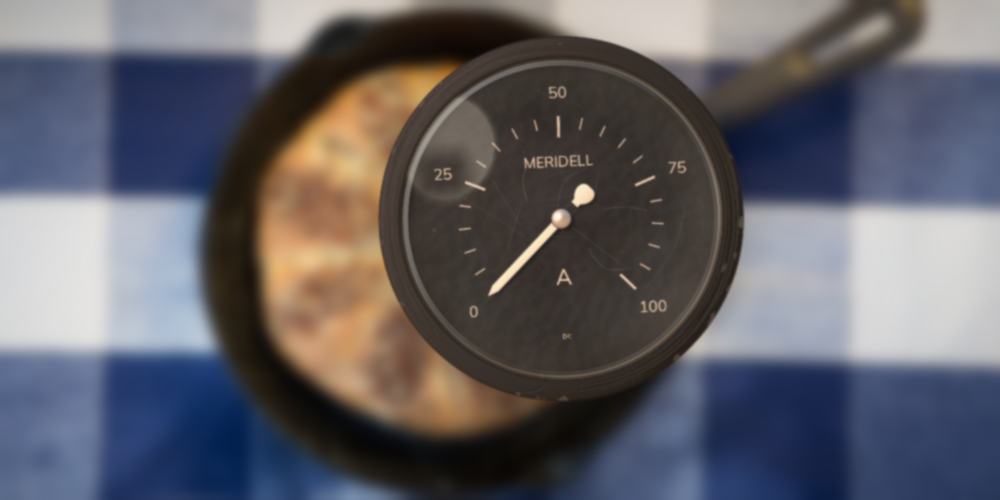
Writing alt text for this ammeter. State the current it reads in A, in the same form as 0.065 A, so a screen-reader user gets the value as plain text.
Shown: 0 A
